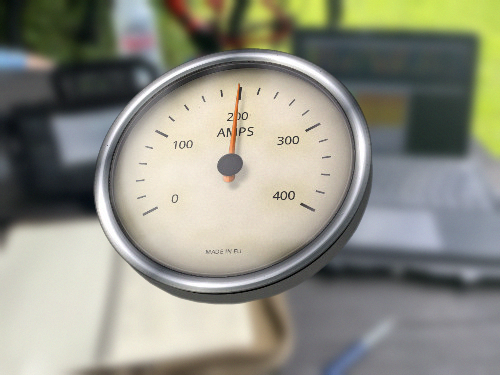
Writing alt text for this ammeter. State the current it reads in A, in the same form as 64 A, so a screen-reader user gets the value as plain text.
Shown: 200 A
